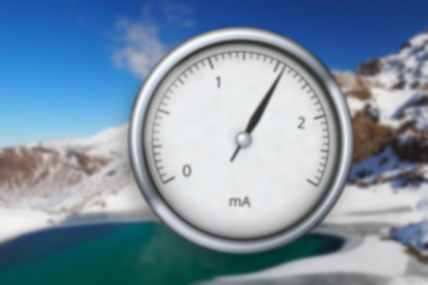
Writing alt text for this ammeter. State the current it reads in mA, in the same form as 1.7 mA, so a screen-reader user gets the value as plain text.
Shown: 1.55 mA
